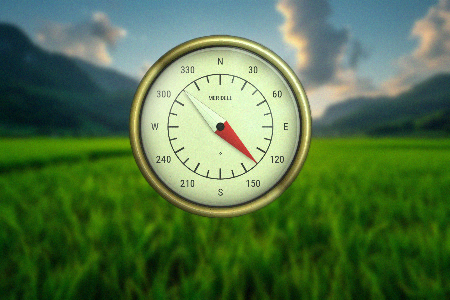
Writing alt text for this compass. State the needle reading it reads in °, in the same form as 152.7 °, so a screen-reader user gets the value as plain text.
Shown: 135 °
